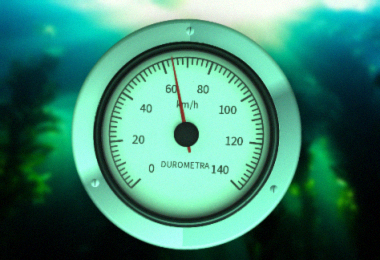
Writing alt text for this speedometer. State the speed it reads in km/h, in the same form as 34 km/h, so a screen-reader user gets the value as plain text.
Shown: 64 km/h
